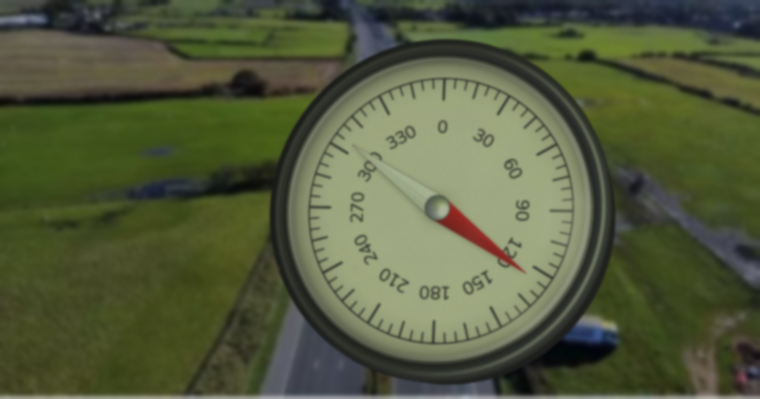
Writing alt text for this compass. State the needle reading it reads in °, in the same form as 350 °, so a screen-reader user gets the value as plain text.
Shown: 125 °
